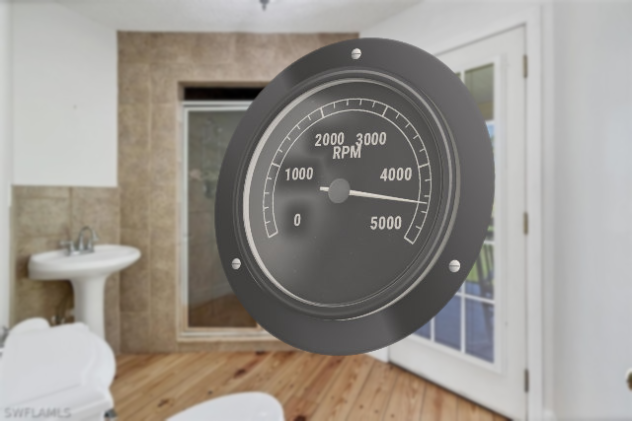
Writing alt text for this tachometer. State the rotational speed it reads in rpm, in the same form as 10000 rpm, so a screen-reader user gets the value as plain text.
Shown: 4500 rpm
